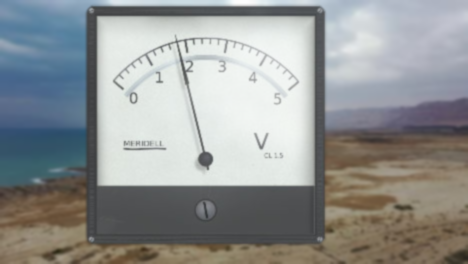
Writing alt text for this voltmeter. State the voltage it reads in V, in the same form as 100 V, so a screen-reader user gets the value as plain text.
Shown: 1.8 V
